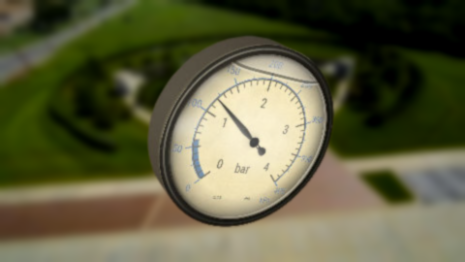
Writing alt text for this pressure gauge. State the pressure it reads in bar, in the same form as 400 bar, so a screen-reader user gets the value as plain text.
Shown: 1.2 bar
